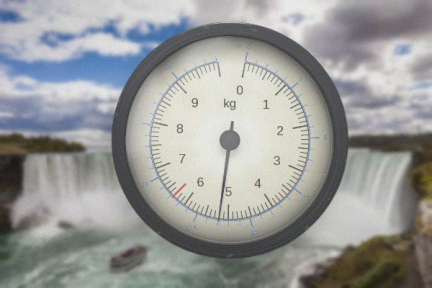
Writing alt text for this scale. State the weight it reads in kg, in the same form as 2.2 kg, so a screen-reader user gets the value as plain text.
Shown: 5.2 kg
